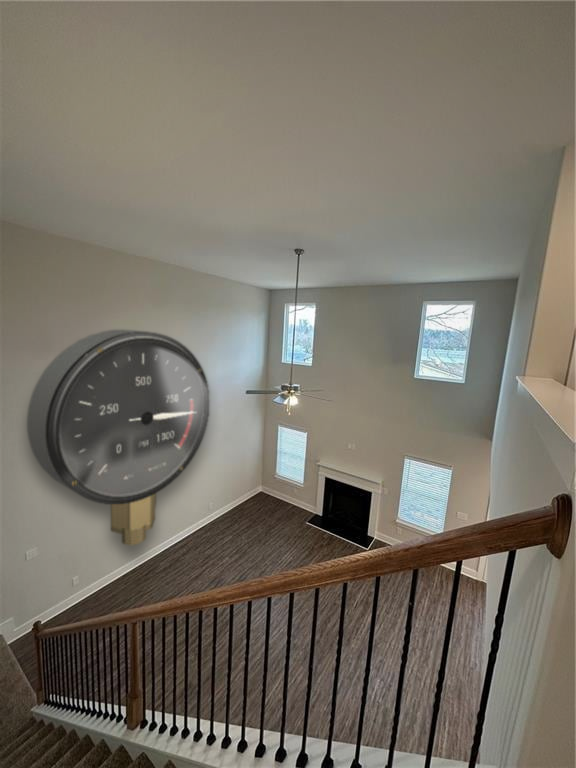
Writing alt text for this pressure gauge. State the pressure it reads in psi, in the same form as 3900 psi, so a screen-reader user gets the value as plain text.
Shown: 850 psi
